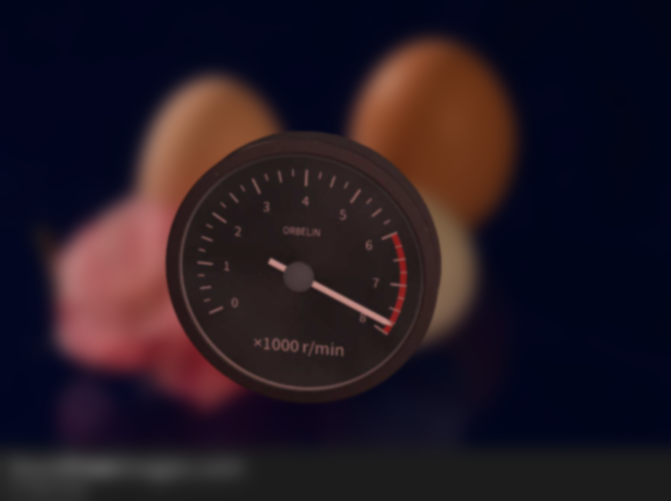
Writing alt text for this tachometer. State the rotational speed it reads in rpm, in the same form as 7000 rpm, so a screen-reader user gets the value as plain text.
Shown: 7750 rpm
